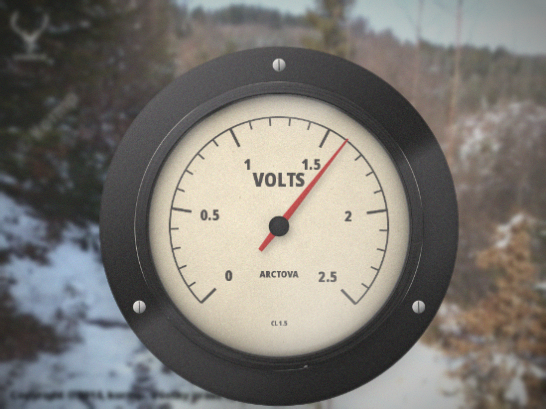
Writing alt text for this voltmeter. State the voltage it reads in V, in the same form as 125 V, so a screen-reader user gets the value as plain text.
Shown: 1.6 V
